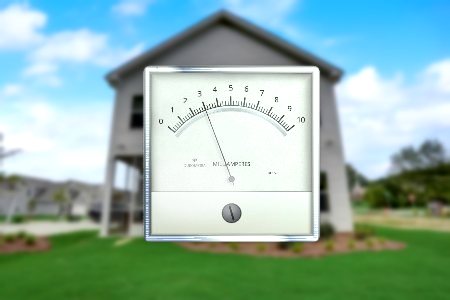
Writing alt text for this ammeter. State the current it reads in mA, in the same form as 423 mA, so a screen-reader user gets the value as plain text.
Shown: 3 mA
